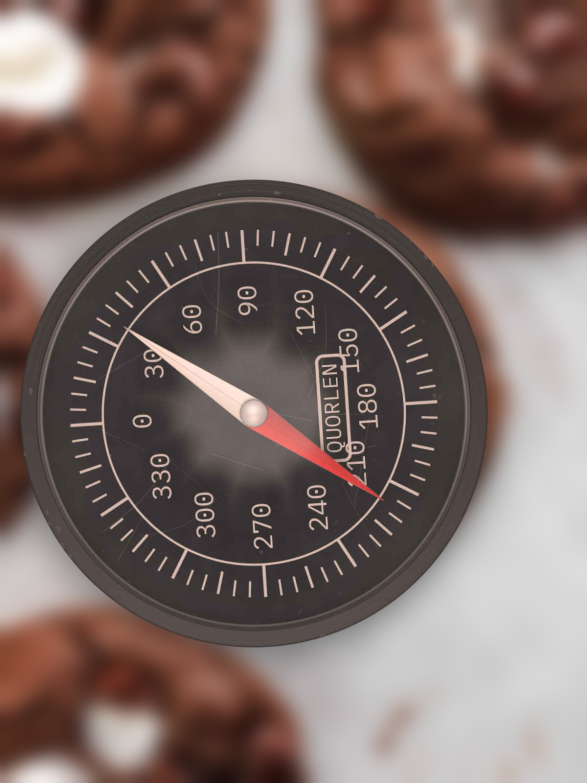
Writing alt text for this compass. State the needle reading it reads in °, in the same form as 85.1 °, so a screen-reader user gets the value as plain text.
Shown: 217.5 °
